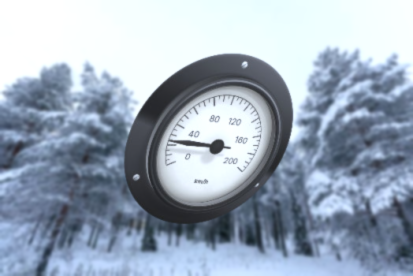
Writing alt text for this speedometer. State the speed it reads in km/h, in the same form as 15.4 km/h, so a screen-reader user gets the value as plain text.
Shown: 25 km/h
